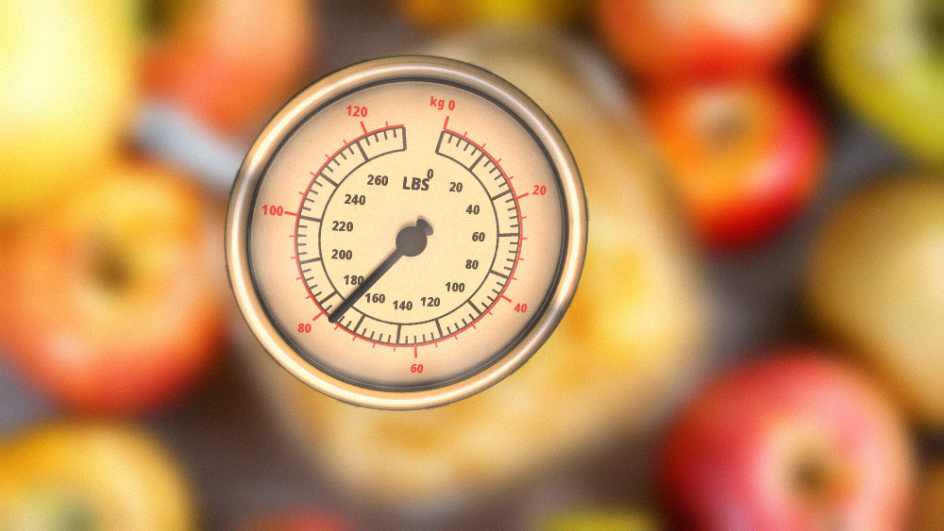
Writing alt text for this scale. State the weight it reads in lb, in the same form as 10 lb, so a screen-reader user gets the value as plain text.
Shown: 172 lb
